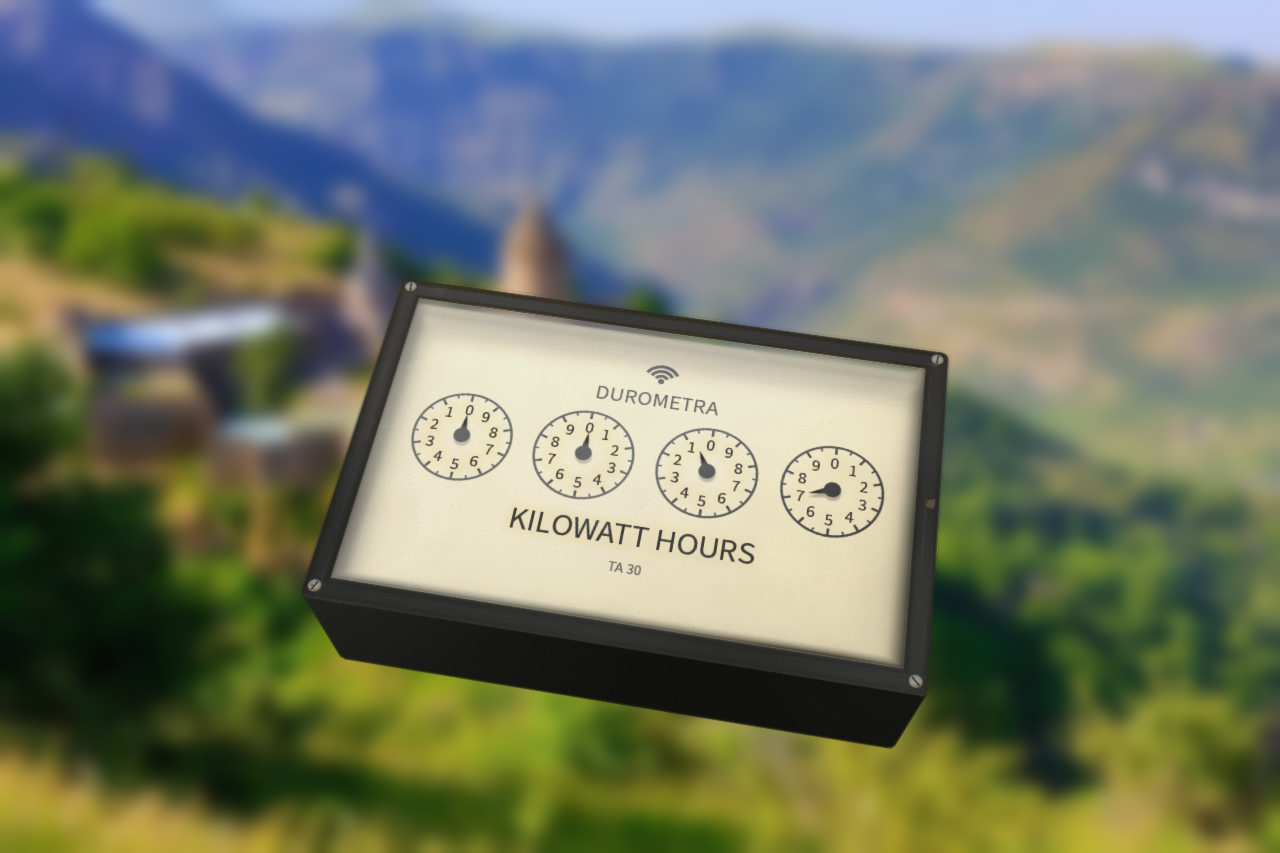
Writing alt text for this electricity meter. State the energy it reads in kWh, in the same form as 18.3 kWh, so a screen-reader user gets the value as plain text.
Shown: 7 kWh
